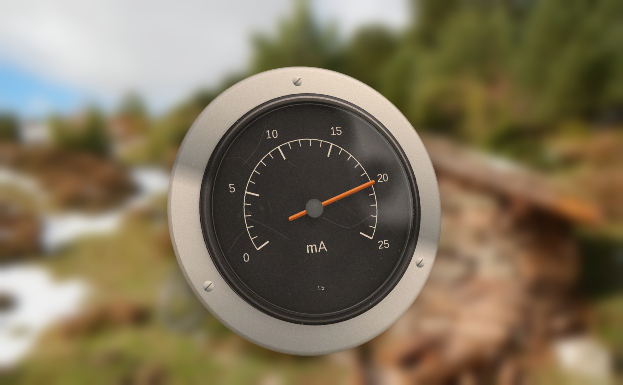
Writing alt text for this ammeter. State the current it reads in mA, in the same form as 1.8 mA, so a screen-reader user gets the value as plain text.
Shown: 20 mA
